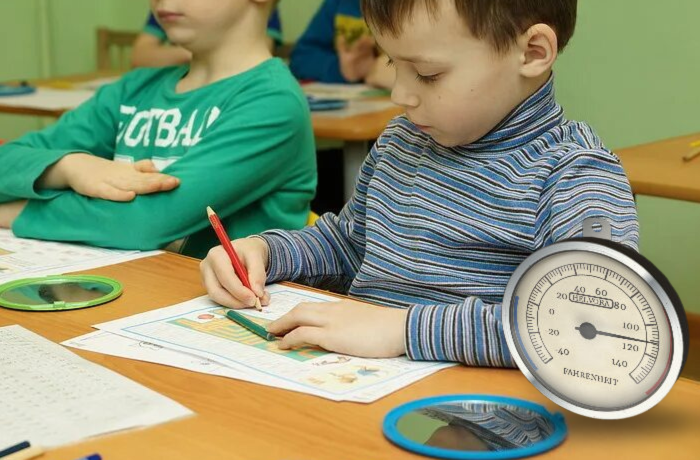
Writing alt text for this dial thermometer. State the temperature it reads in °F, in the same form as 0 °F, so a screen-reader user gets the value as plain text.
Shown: 110 °F
